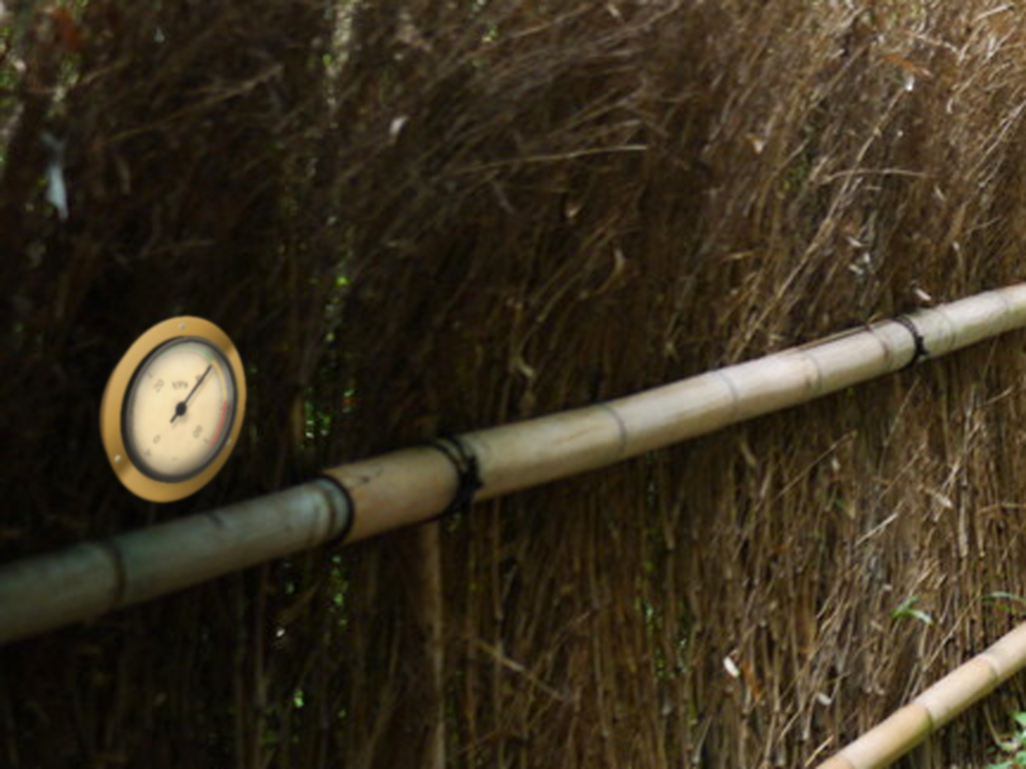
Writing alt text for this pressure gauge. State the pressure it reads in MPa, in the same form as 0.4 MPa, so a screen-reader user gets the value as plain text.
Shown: 40 MPa
